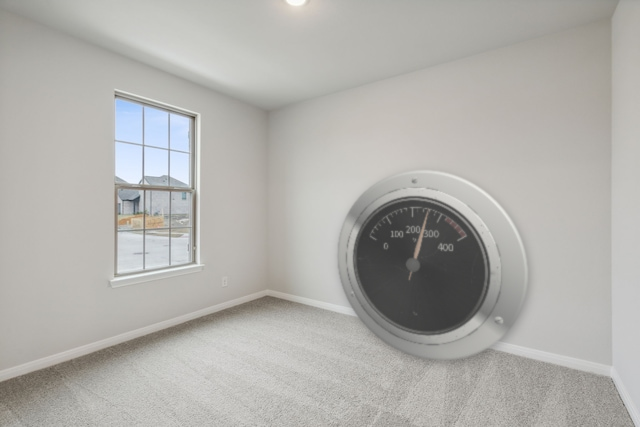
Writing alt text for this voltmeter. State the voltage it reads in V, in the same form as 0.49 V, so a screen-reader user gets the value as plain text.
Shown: 260 V
